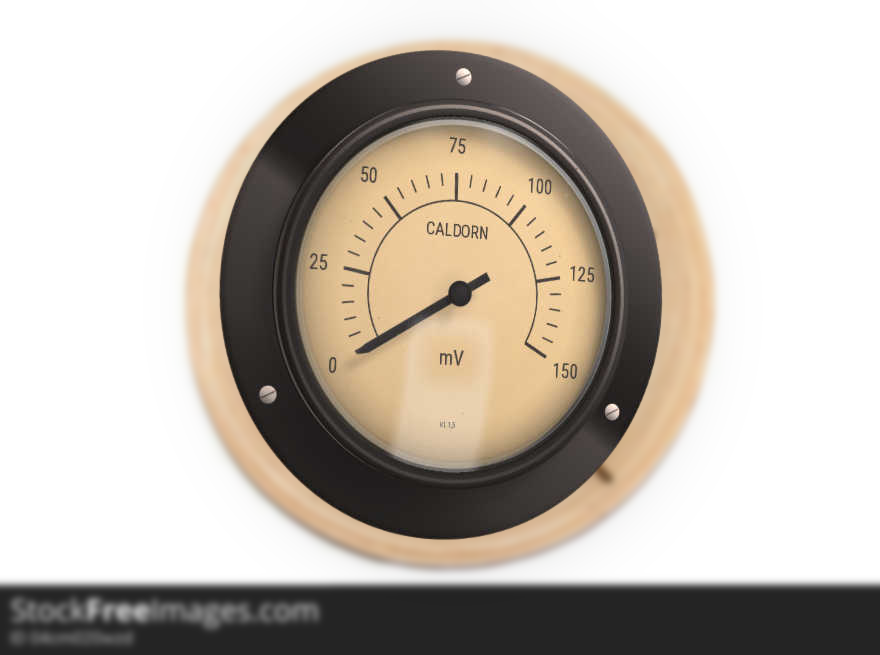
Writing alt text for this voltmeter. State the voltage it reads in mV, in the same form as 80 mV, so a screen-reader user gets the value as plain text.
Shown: 0 mV
